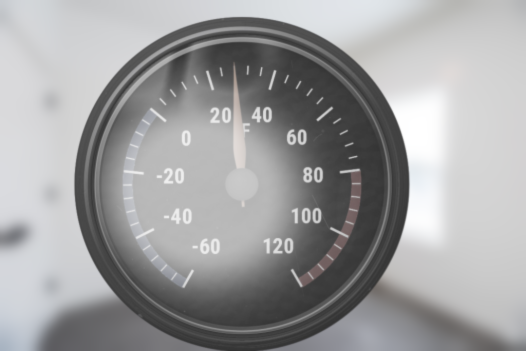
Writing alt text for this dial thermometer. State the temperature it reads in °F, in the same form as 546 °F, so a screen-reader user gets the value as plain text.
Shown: 28 °F
